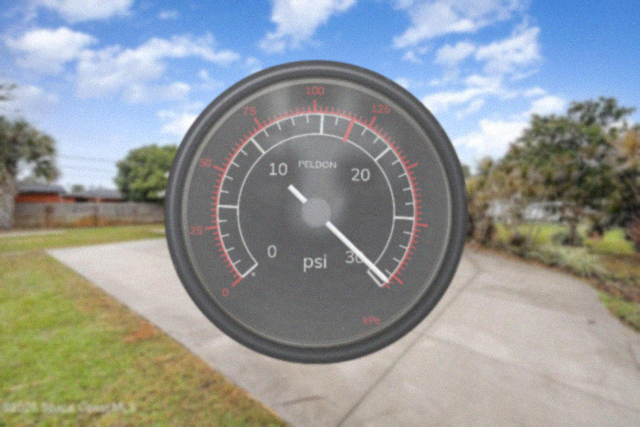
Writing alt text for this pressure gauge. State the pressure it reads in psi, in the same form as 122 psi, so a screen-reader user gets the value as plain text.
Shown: 29.5 psi
